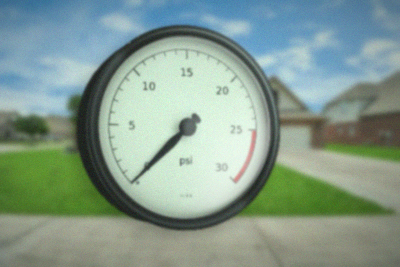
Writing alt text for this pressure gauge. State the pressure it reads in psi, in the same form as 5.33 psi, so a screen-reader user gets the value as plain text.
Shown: 0 psi
